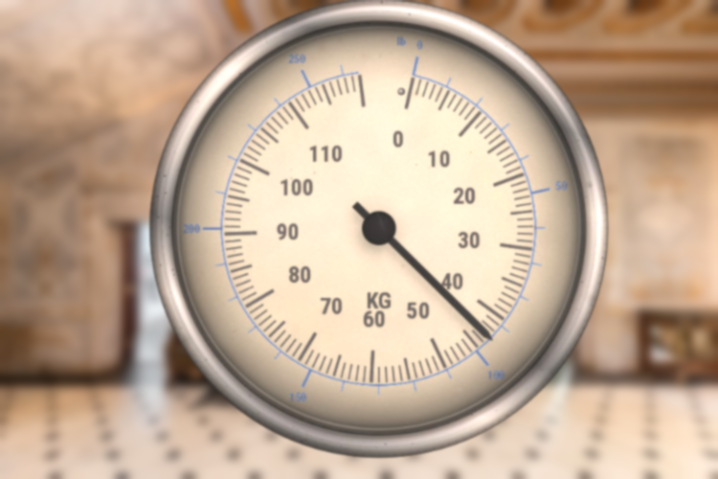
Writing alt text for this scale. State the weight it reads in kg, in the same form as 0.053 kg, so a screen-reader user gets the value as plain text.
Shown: 43 kg
